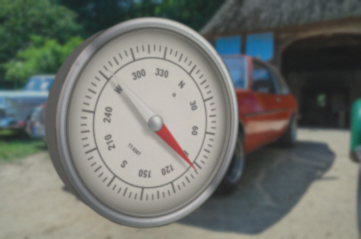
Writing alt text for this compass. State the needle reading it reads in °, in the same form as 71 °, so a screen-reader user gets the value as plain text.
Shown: 95 °
